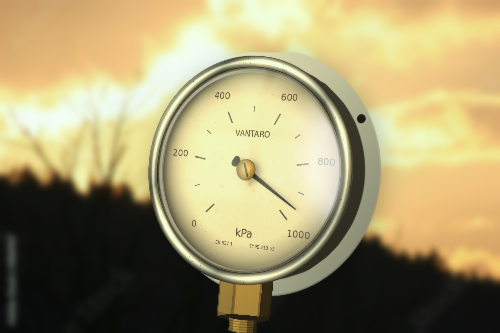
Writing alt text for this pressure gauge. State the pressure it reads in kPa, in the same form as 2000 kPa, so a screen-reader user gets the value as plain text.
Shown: 950 kPa
